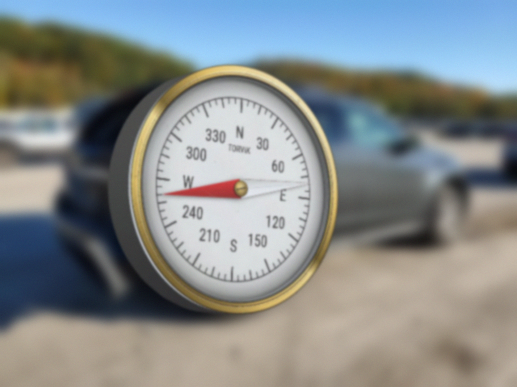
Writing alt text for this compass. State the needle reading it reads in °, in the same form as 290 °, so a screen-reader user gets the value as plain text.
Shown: 260 °
